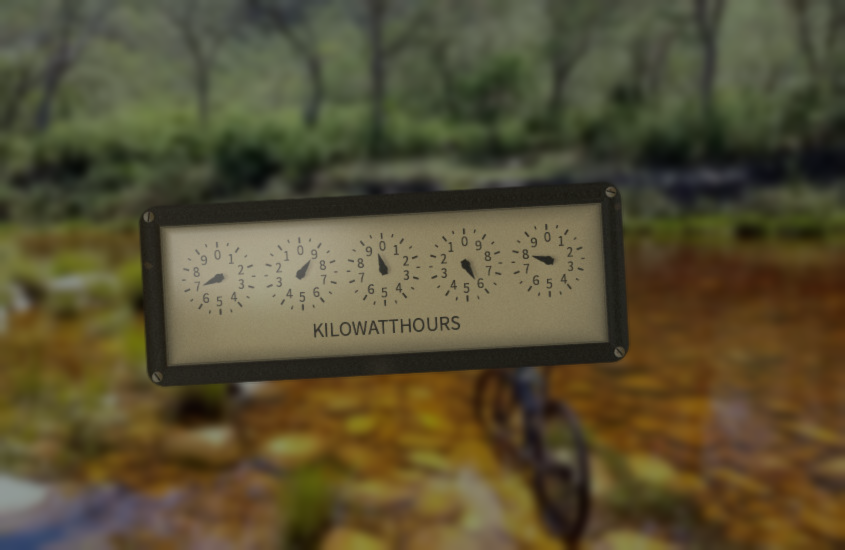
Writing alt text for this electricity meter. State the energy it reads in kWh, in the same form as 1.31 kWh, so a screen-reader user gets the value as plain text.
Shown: 68958 kWh
